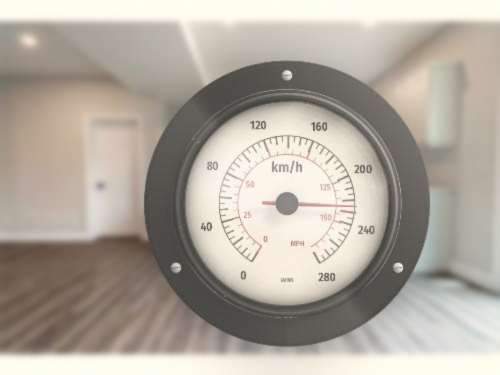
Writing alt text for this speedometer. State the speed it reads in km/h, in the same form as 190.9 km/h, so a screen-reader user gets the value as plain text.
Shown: 225 km/h
